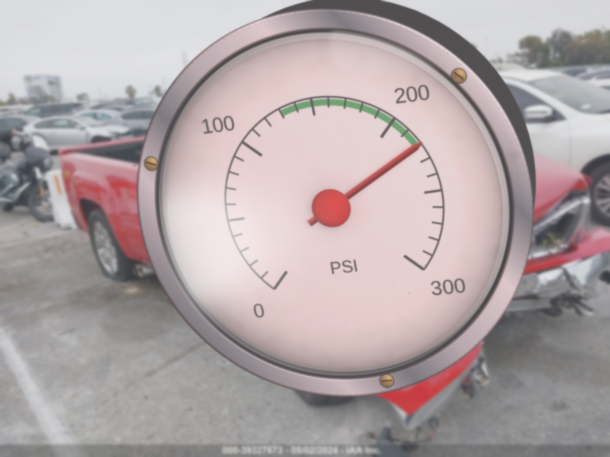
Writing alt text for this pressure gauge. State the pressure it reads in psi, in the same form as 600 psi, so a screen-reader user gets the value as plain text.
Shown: 220 psi
